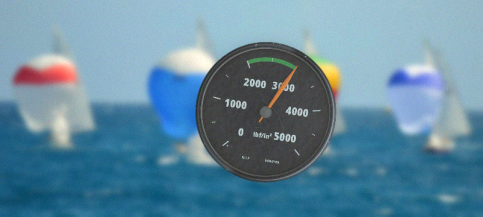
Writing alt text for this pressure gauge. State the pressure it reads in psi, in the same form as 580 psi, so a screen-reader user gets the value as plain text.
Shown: 3000 psi
